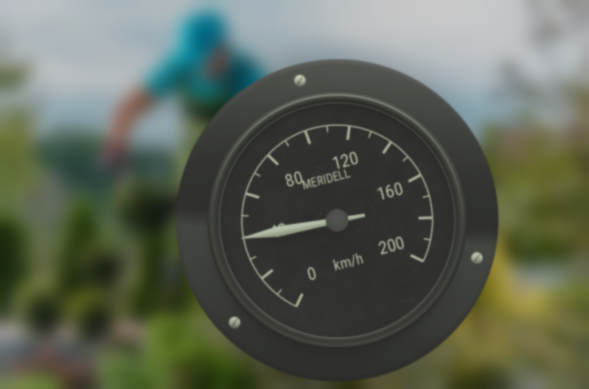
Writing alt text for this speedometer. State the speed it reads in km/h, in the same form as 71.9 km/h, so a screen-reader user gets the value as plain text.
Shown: 40 km/h
